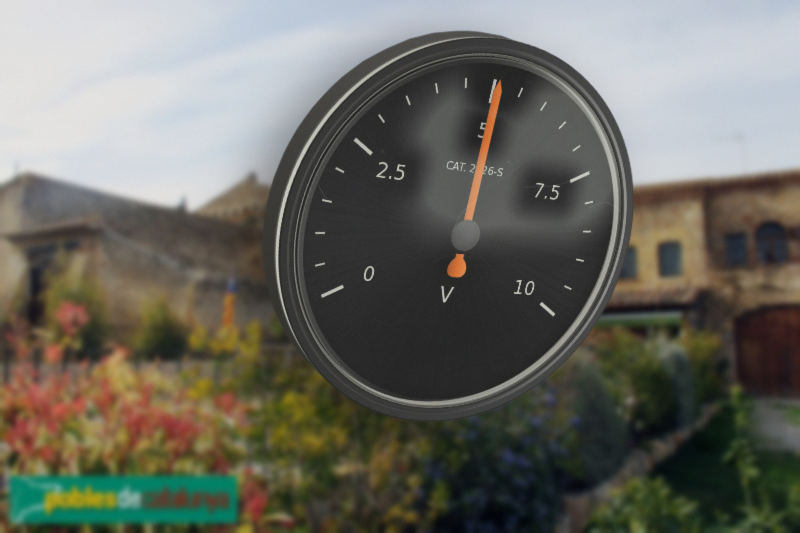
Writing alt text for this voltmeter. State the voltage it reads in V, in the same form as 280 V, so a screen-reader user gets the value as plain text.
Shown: 5 V
